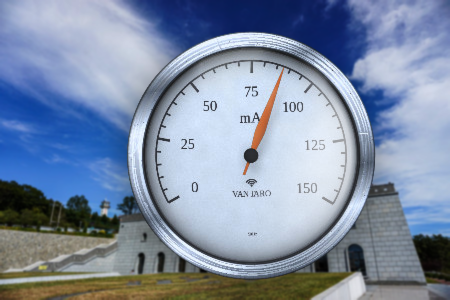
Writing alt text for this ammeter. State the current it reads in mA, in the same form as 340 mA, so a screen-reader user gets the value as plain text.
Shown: 87.5 mA
